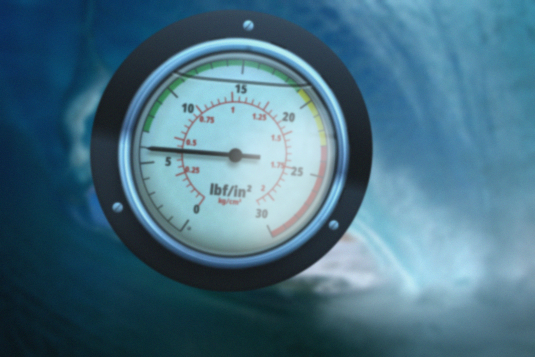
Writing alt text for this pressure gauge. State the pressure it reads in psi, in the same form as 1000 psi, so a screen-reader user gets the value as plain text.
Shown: 6 psi
